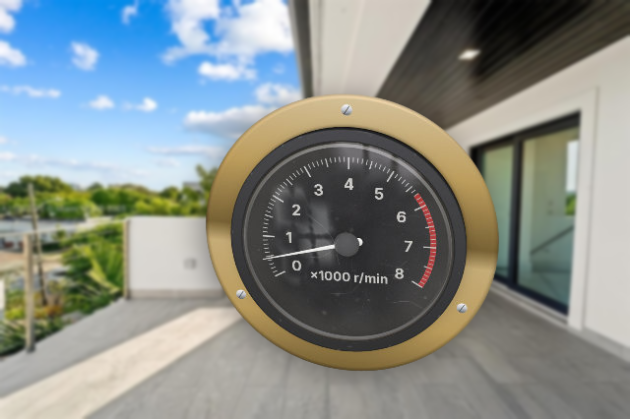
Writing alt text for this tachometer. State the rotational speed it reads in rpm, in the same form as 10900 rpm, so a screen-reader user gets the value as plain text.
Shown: 500 rpm
